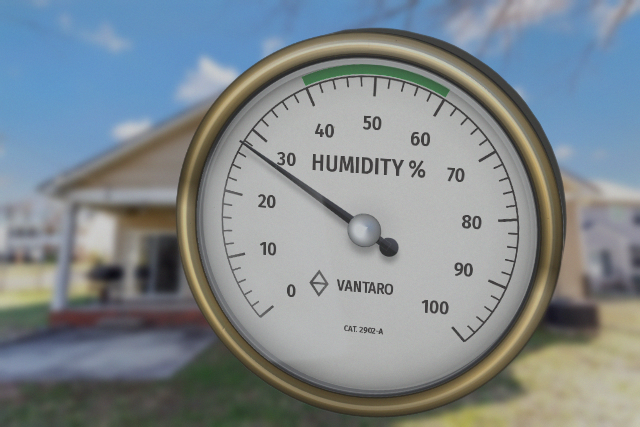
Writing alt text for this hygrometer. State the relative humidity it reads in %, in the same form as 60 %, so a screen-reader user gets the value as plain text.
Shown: 28 %
